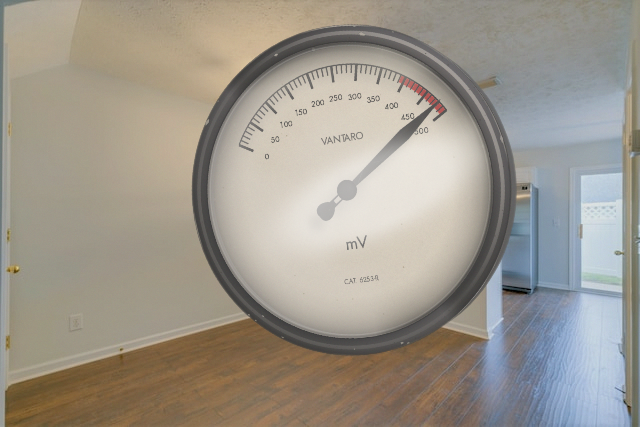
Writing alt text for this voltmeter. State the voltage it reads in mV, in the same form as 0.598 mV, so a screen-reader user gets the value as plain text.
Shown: 480 mV
